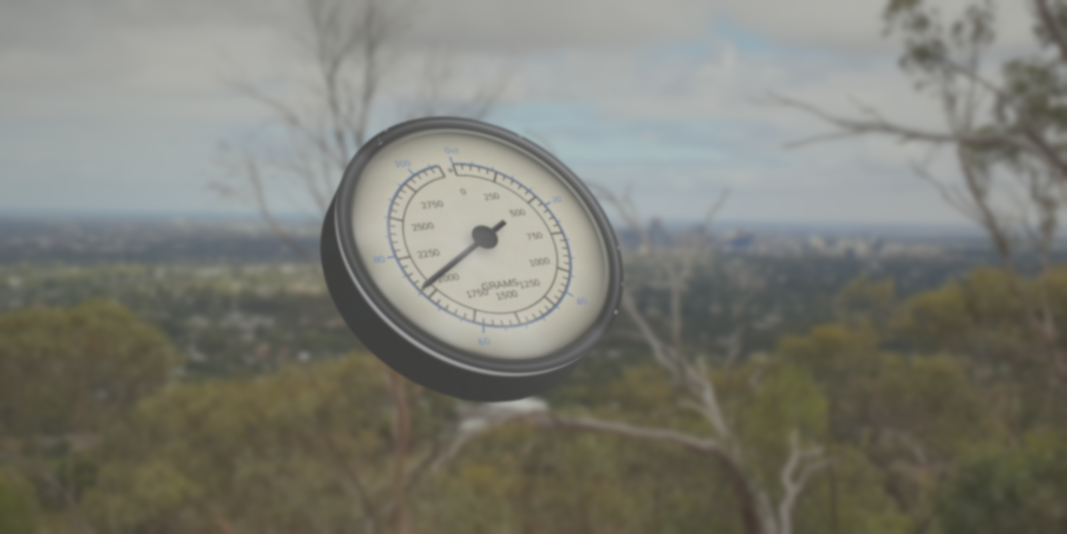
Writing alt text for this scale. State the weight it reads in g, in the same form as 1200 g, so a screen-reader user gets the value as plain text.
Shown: 2050 g
